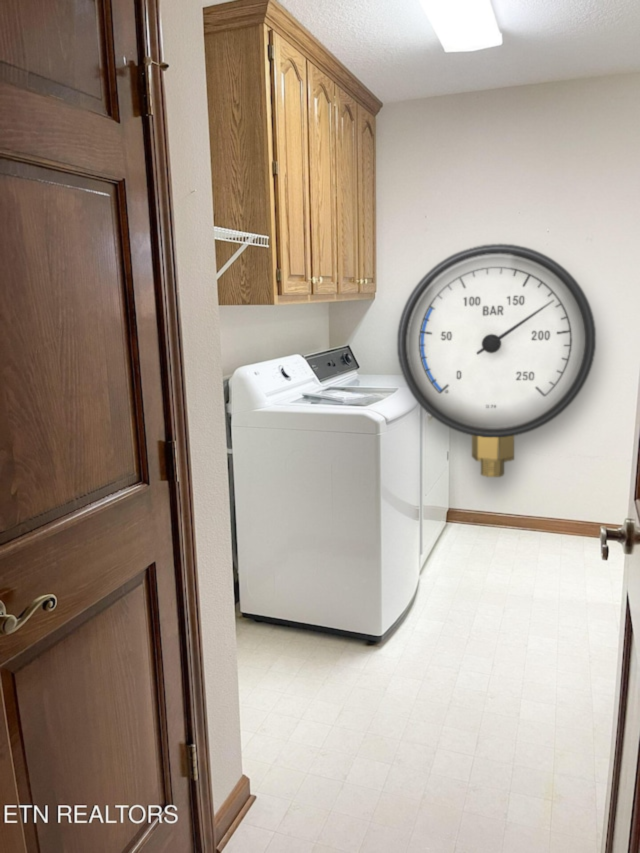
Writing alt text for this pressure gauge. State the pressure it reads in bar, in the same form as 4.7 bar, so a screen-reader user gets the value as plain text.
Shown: 175 bar
